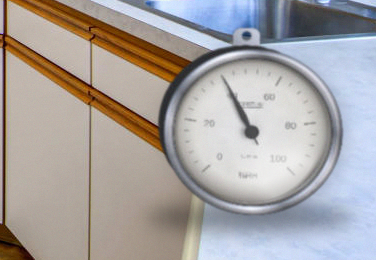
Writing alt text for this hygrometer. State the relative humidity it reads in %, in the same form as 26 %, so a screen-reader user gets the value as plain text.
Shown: 40 %
